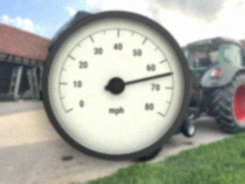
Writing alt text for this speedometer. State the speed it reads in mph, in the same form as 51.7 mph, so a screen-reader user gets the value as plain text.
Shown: 65 mph
